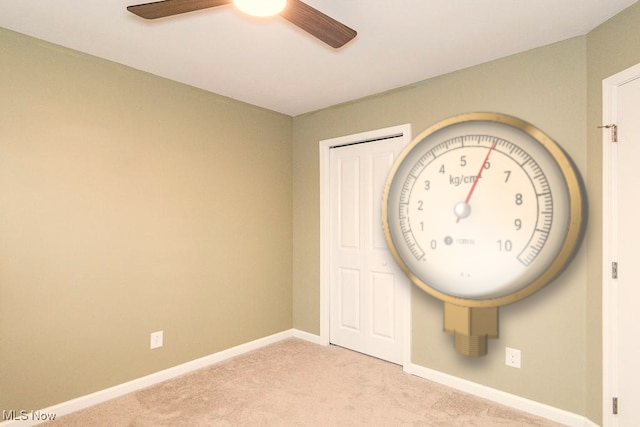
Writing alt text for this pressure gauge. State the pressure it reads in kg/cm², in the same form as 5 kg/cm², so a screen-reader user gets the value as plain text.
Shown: 6 kg/cm²
